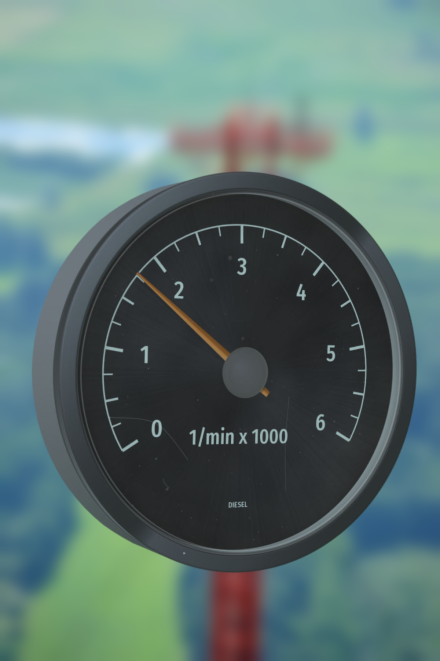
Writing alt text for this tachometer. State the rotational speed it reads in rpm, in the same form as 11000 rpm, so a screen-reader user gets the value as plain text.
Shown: 1750 rpm
